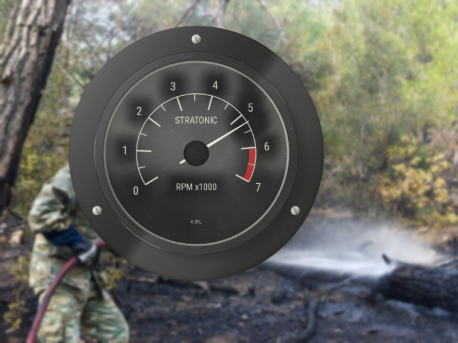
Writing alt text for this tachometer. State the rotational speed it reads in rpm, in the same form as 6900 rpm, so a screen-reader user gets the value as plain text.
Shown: 5250 rpm
